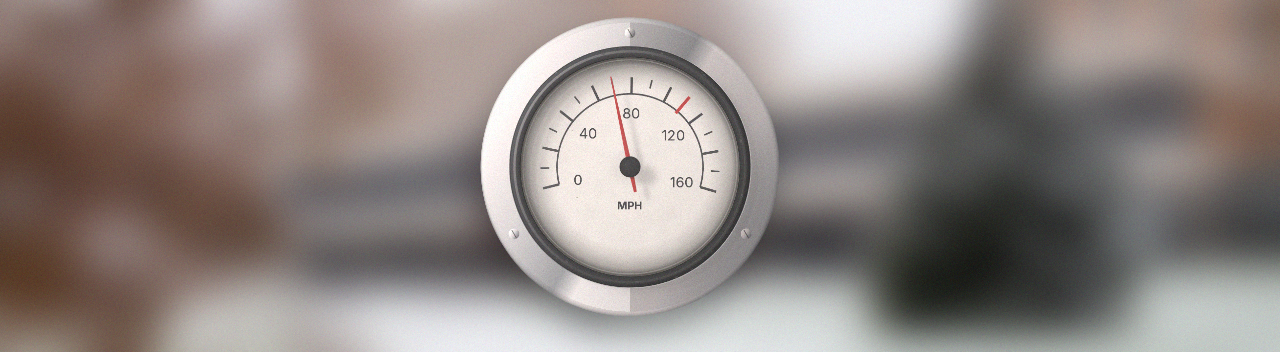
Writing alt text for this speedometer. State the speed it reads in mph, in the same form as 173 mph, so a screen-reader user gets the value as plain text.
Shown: 70 mph
